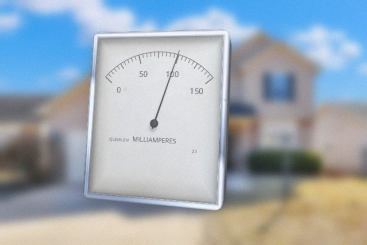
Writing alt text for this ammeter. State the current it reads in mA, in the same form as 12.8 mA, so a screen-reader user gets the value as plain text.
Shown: 100 mA
